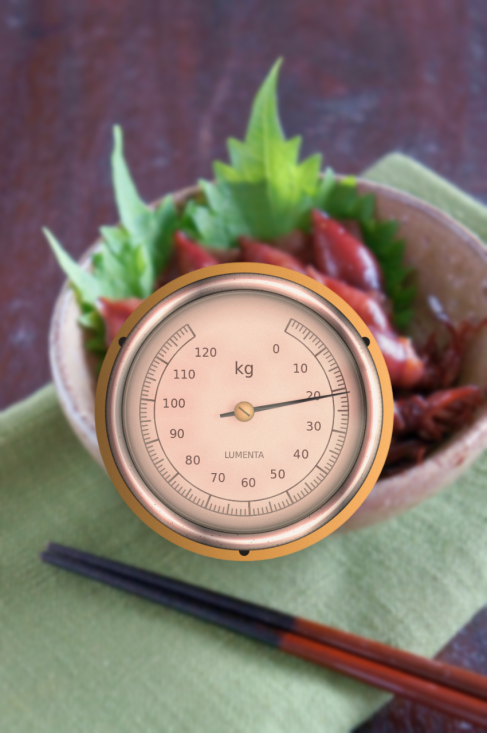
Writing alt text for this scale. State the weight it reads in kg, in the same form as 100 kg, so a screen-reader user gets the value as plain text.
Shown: 21 kg
